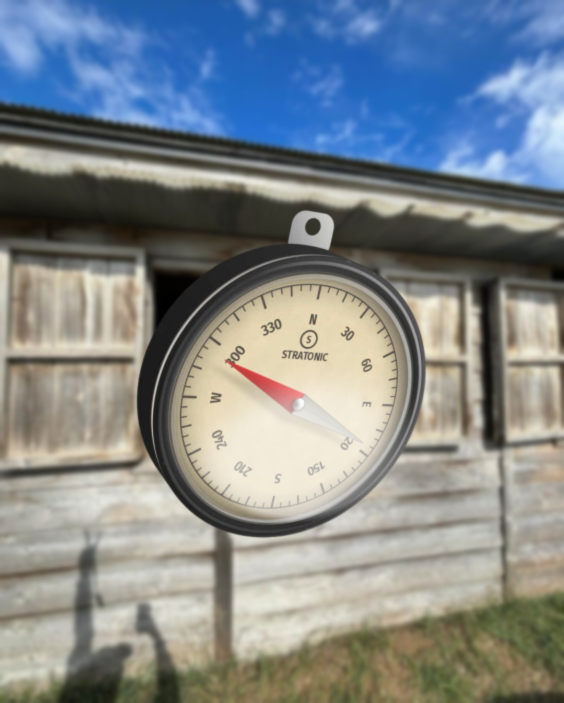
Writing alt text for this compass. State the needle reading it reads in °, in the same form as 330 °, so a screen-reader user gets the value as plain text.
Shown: 295 °
